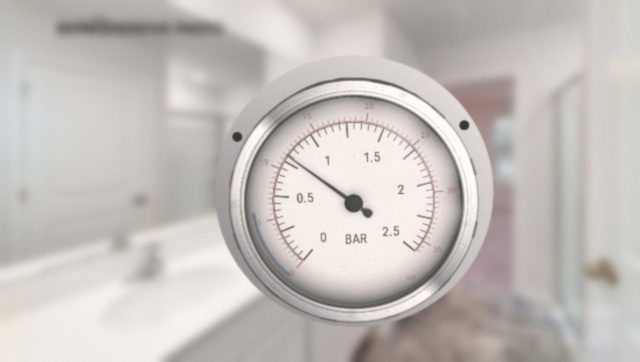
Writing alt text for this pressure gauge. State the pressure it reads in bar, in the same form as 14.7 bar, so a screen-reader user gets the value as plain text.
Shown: 0.8 bar
